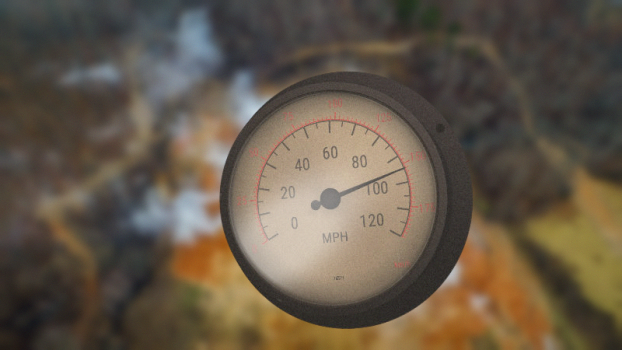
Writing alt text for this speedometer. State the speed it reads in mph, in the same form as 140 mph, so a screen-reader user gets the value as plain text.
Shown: 95 mph
